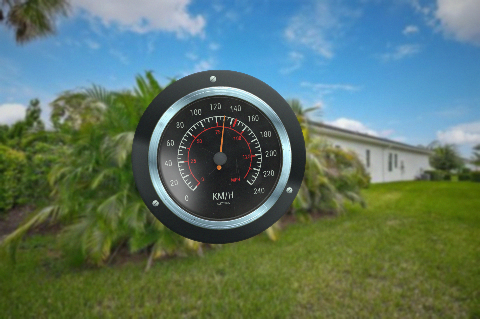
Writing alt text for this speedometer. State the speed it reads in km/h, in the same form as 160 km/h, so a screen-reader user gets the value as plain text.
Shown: 130 km/h
